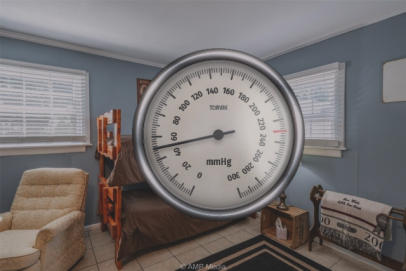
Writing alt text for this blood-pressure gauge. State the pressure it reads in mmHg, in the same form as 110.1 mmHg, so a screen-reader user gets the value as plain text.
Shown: 50 mmHg
